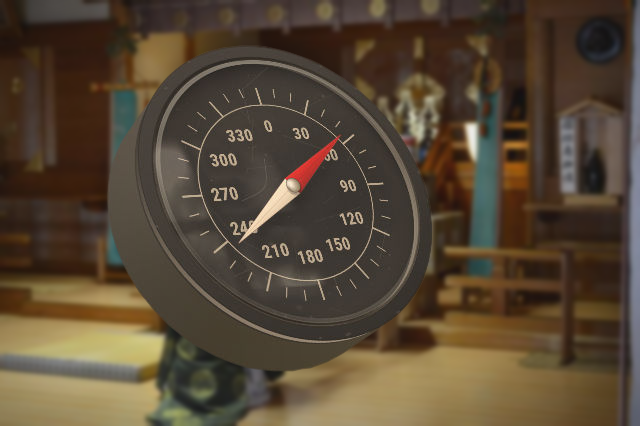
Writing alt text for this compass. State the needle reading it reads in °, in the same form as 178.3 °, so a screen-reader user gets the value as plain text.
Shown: 55 °
